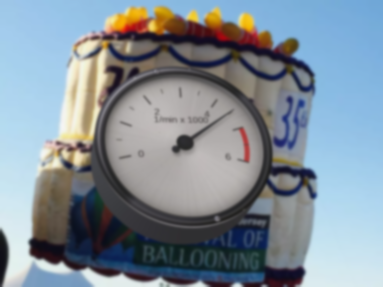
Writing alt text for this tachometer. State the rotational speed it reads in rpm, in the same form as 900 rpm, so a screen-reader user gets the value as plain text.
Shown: 4500 rpm
